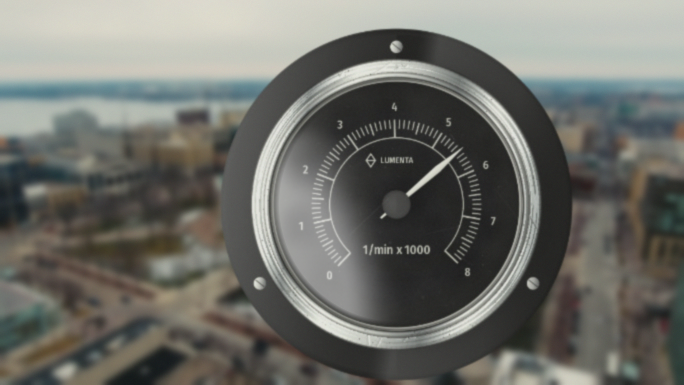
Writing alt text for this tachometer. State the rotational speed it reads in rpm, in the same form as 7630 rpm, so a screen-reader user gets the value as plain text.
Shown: 5500 rpm
